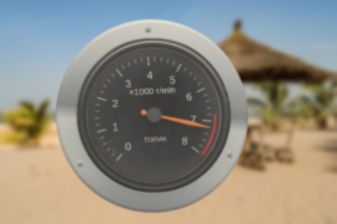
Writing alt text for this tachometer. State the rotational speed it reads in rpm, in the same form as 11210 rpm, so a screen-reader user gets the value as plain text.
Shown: 7200 rpm
